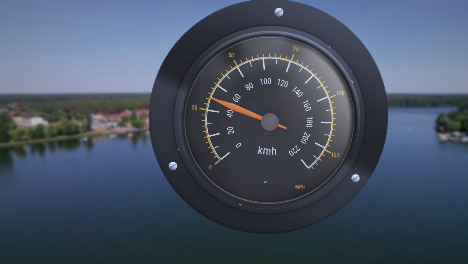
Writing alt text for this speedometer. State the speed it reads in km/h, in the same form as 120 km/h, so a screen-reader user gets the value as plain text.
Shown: 50 km/h
